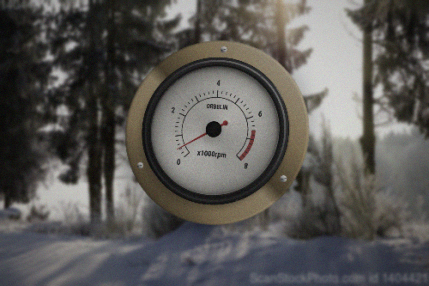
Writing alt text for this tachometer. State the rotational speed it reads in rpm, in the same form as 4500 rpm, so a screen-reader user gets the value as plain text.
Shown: 400 rpm
